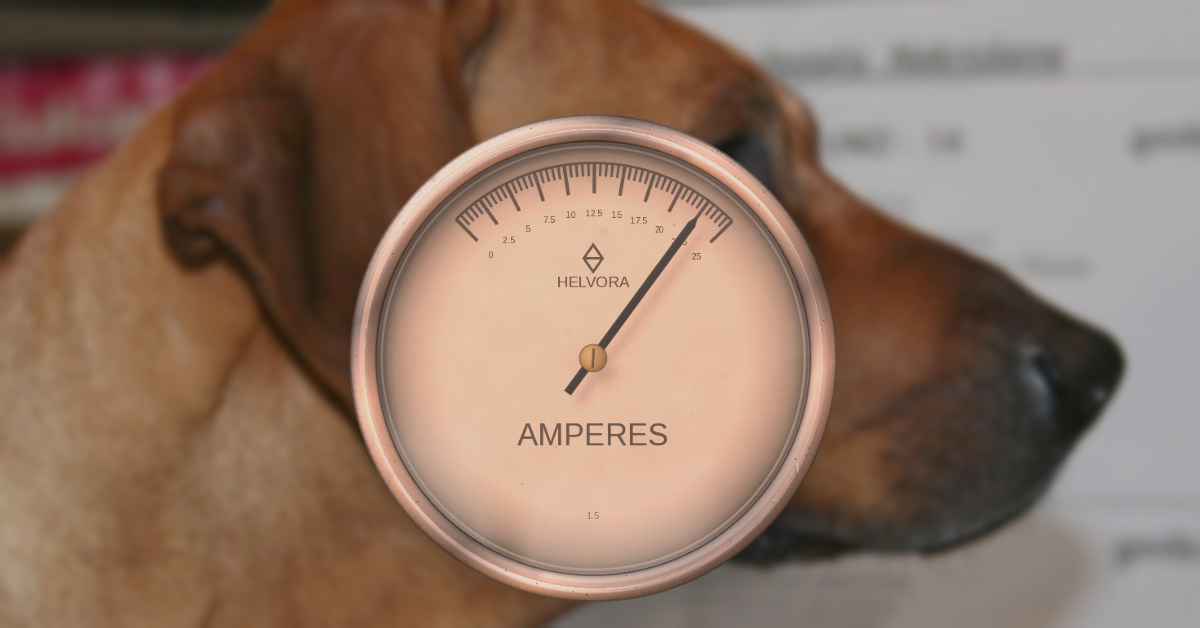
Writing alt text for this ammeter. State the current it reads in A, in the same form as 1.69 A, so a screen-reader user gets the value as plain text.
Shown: 22.5 A
